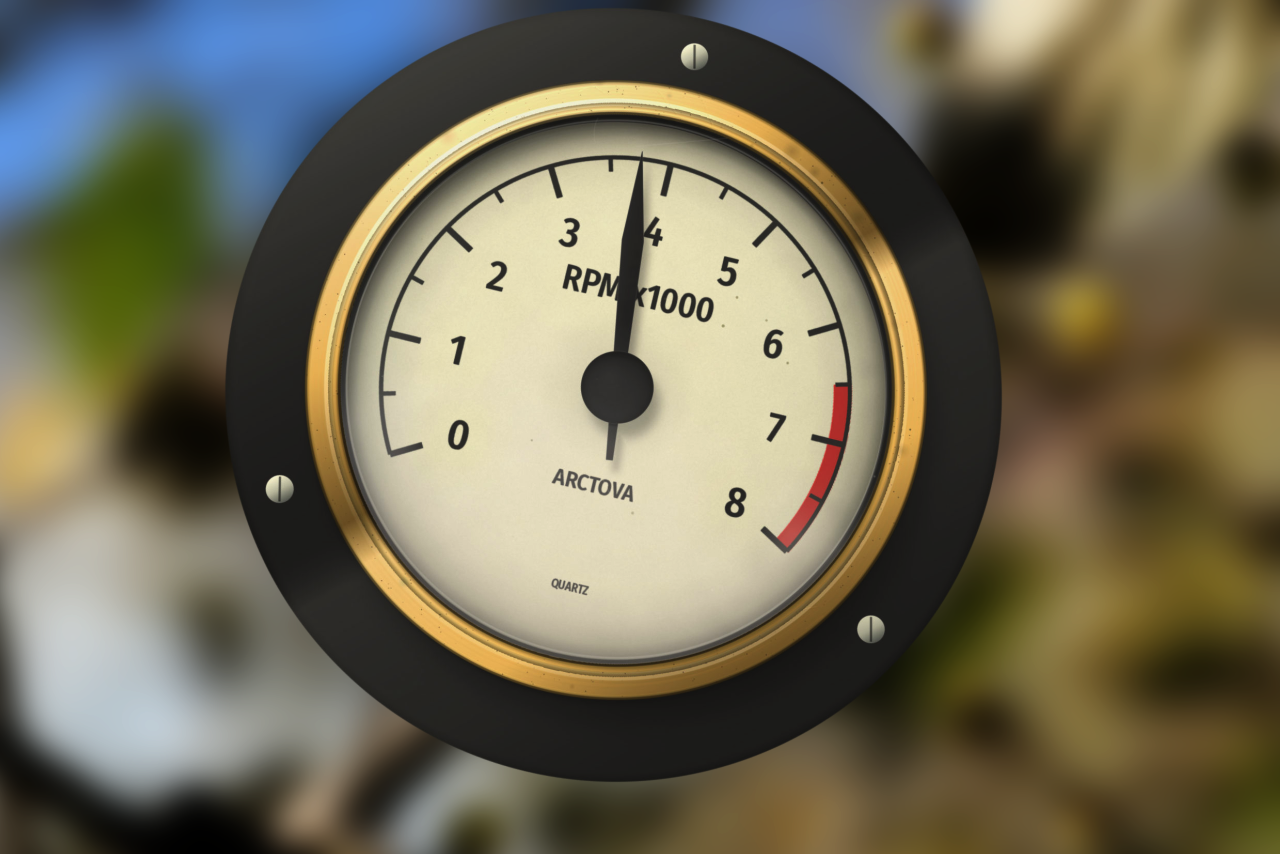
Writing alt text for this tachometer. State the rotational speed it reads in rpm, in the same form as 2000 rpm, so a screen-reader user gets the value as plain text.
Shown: 3750 rpm
